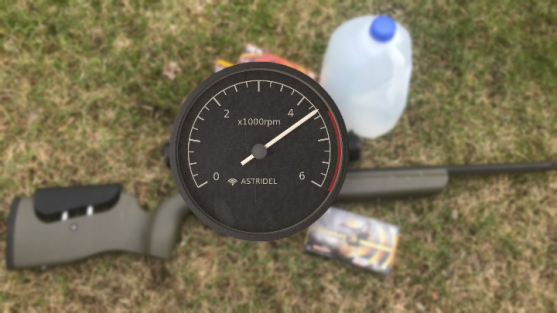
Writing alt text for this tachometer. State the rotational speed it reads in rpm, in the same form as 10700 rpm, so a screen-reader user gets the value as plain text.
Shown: 4375 rpm
